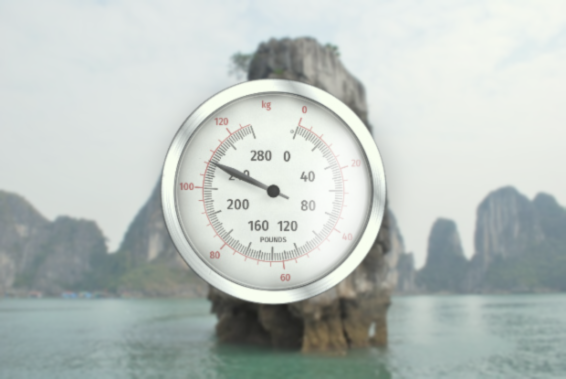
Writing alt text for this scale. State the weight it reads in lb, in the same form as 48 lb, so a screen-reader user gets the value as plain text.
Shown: 240 lb
